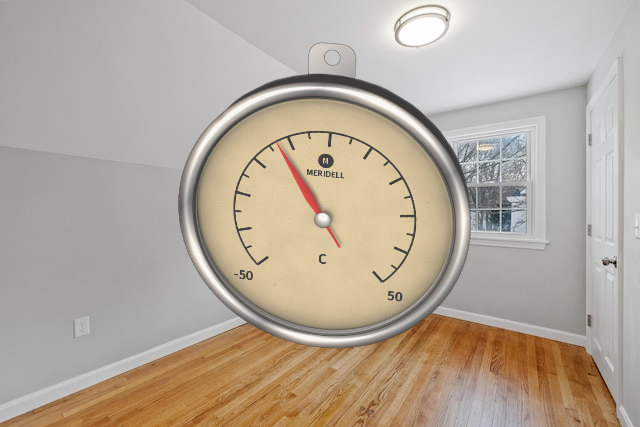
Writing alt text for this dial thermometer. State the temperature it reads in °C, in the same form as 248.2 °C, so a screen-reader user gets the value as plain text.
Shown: -12.5 °C
